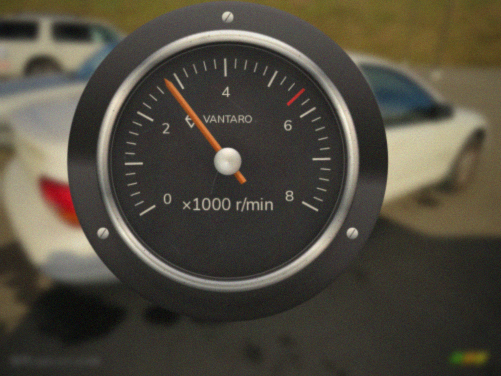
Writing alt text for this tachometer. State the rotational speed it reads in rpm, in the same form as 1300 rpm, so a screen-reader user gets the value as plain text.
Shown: 2800 rpm
